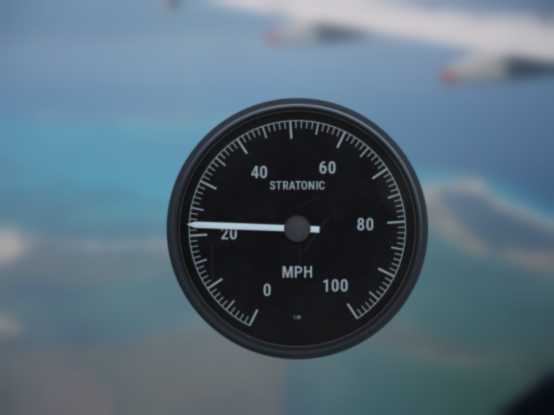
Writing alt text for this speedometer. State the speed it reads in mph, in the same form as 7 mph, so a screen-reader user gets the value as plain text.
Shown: 22 mph
